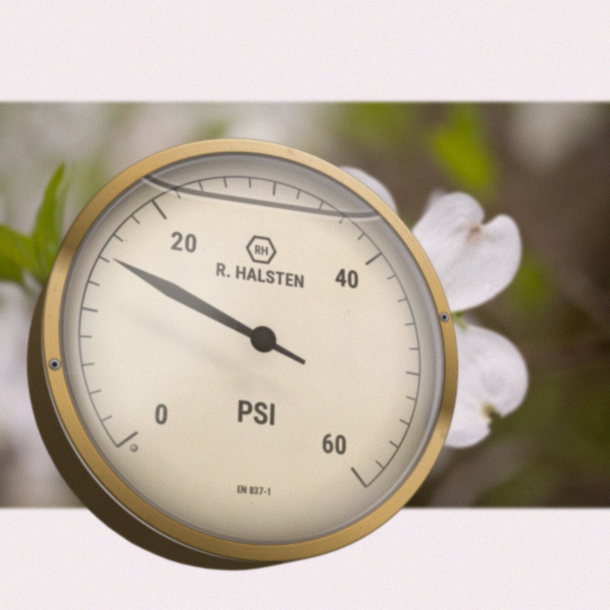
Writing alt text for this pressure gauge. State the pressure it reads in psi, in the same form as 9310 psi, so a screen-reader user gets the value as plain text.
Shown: 14 psi
